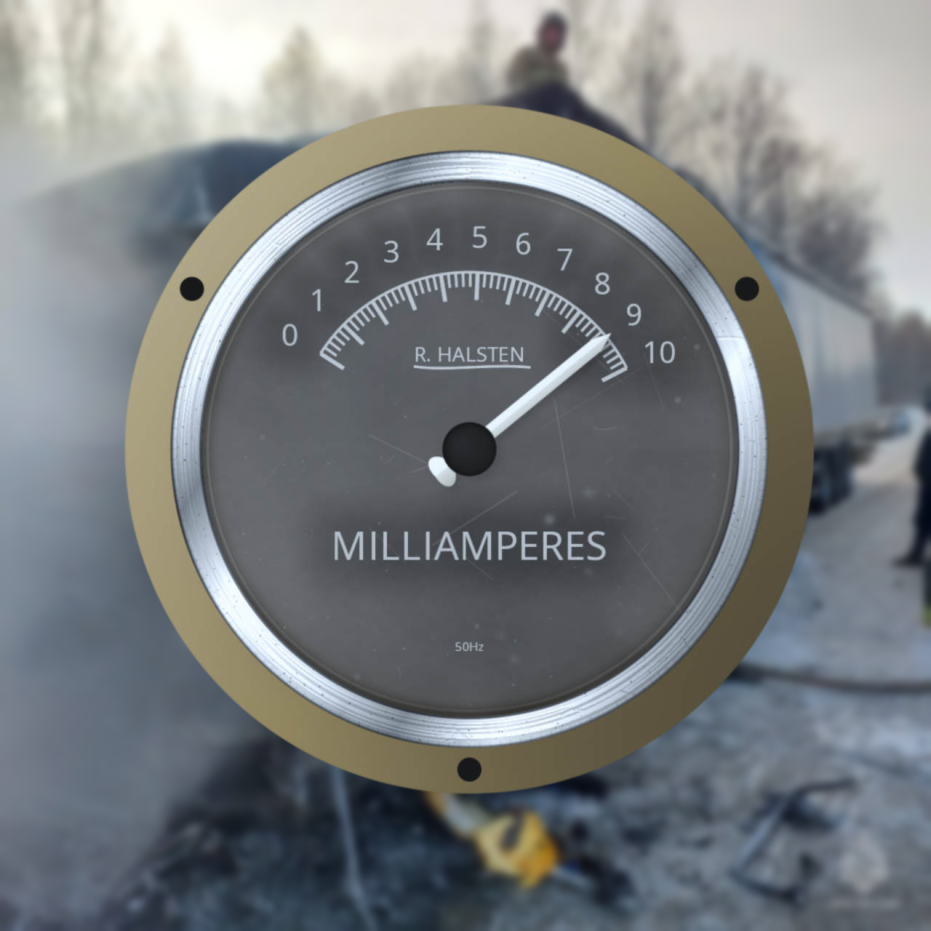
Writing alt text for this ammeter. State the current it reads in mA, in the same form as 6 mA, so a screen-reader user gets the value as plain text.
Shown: 9 mA
